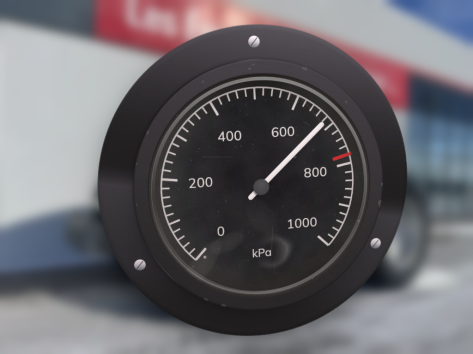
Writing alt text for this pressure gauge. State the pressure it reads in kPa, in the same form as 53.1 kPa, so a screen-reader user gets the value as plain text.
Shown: 680 kPa
